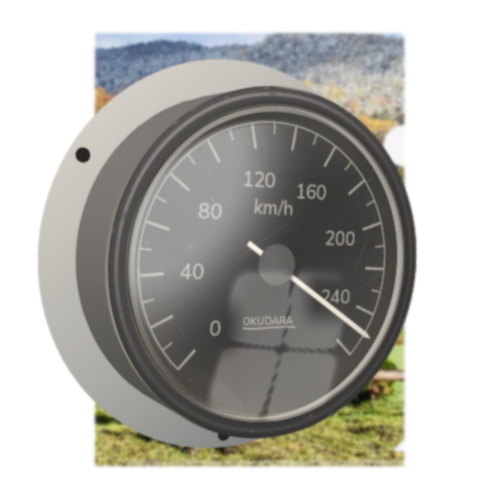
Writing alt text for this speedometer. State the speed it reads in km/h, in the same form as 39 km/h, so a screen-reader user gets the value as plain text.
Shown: 250 km/h
